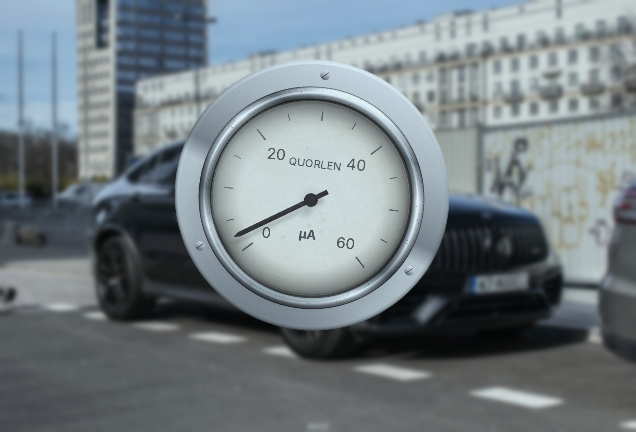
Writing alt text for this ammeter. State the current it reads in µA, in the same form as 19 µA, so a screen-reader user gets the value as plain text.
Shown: 2.5 µA
